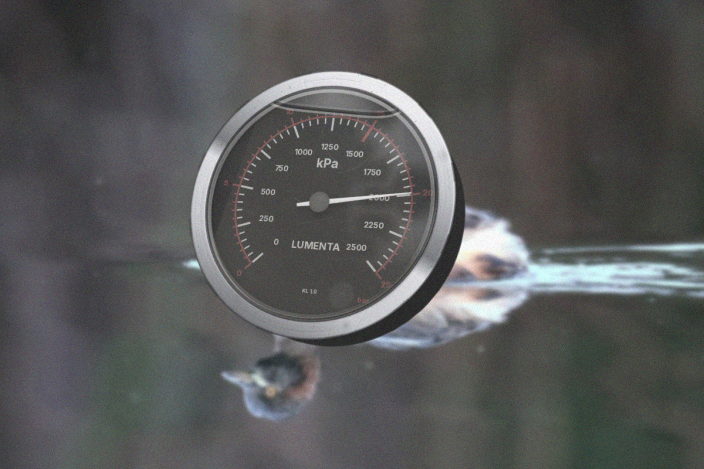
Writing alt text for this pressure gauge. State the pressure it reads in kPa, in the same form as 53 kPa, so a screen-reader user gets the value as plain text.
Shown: 2000 kPa
